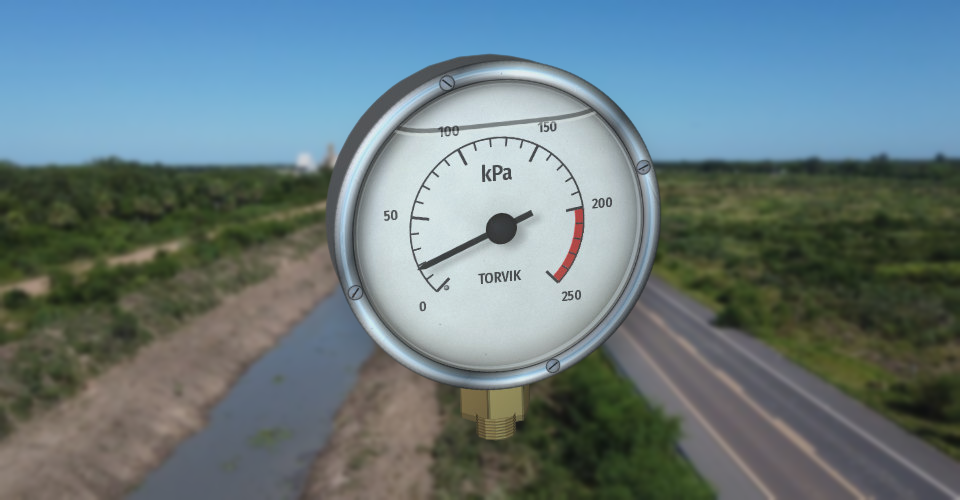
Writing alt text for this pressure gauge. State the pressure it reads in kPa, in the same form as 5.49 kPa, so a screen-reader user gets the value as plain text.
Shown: 20 kPa
